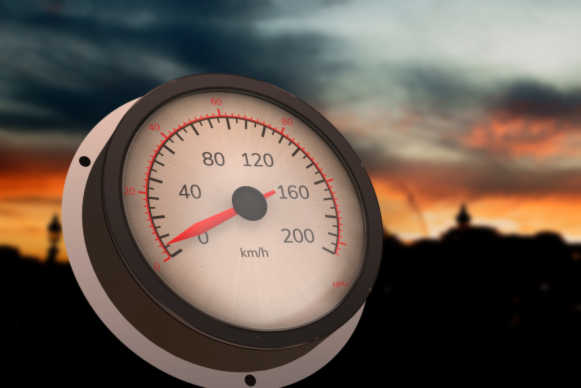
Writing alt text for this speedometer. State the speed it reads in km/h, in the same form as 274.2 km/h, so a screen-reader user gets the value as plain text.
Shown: 5 km/h
